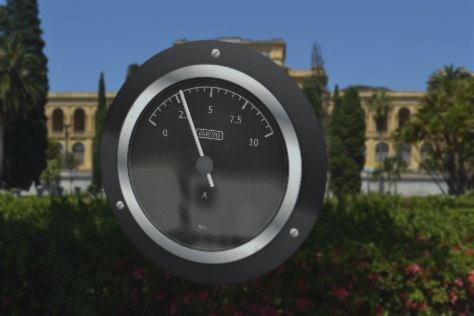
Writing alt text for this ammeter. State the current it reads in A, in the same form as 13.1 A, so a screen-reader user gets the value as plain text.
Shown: 3 A
